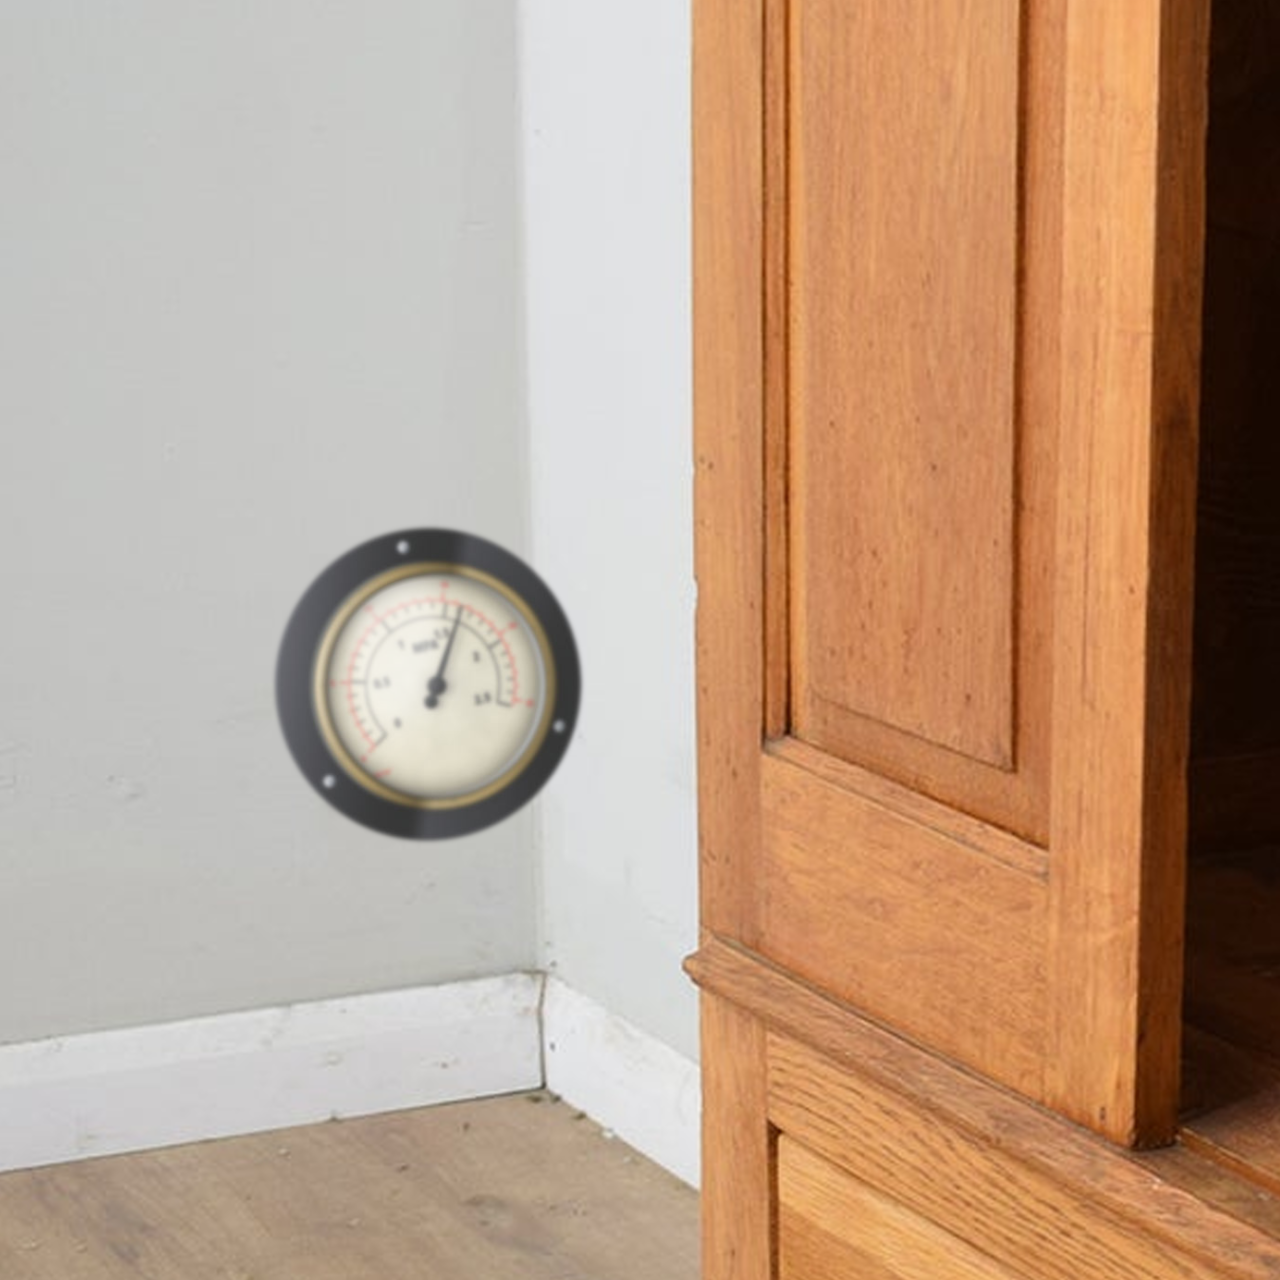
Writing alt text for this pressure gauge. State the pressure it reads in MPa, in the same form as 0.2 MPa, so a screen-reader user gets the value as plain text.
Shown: 1.6 MPa
